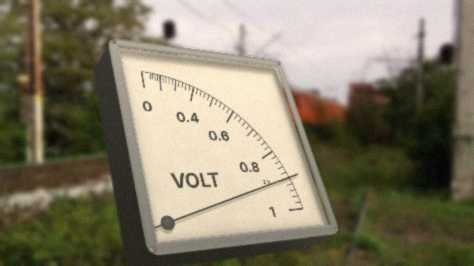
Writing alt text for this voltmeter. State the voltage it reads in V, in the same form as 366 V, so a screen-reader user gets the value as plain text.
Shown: 0.9 V
